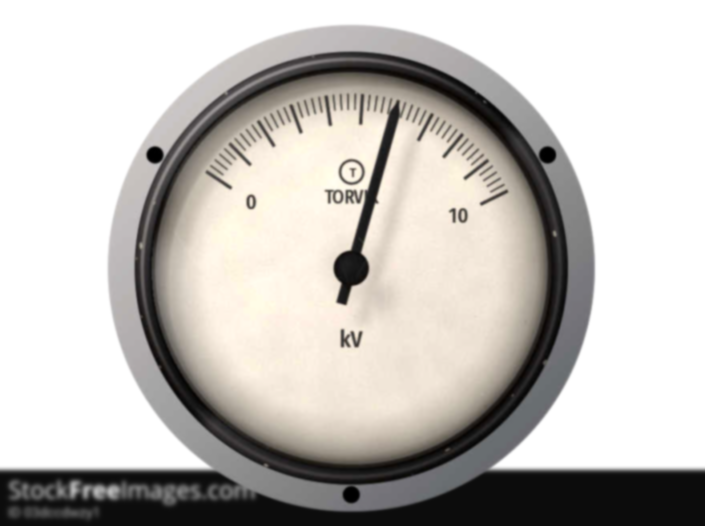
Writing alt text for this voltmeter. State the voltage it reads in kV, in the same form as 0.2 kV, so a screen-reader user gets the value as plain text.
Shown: 6 kV
